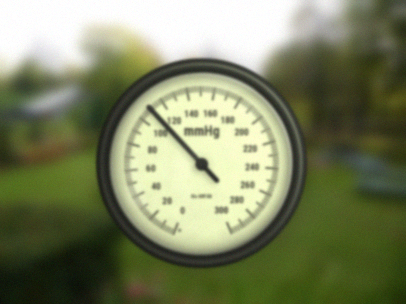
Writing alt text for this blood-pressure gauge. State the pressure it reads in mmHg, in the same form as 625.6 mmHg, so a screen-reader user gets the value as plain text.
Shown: 110 mmHg
